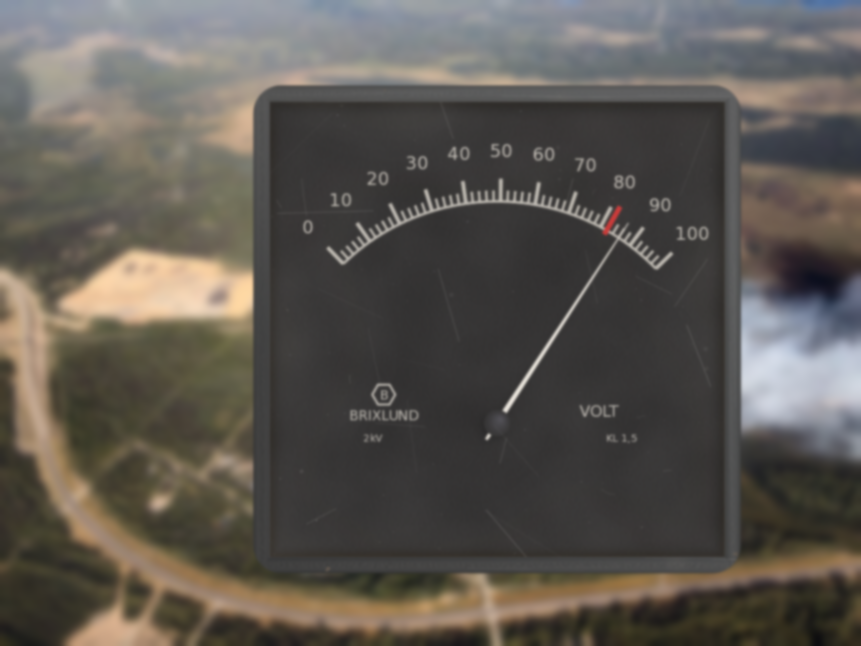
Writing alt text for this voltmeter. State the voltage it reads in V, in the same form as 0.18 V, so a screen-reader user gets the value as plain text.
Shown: 86 V
